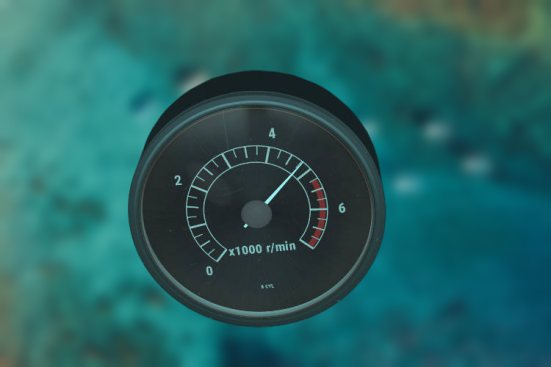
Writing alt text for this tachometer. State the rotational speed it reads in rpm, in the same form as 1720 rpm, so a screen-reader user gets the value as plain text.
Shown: 4750 rpm
